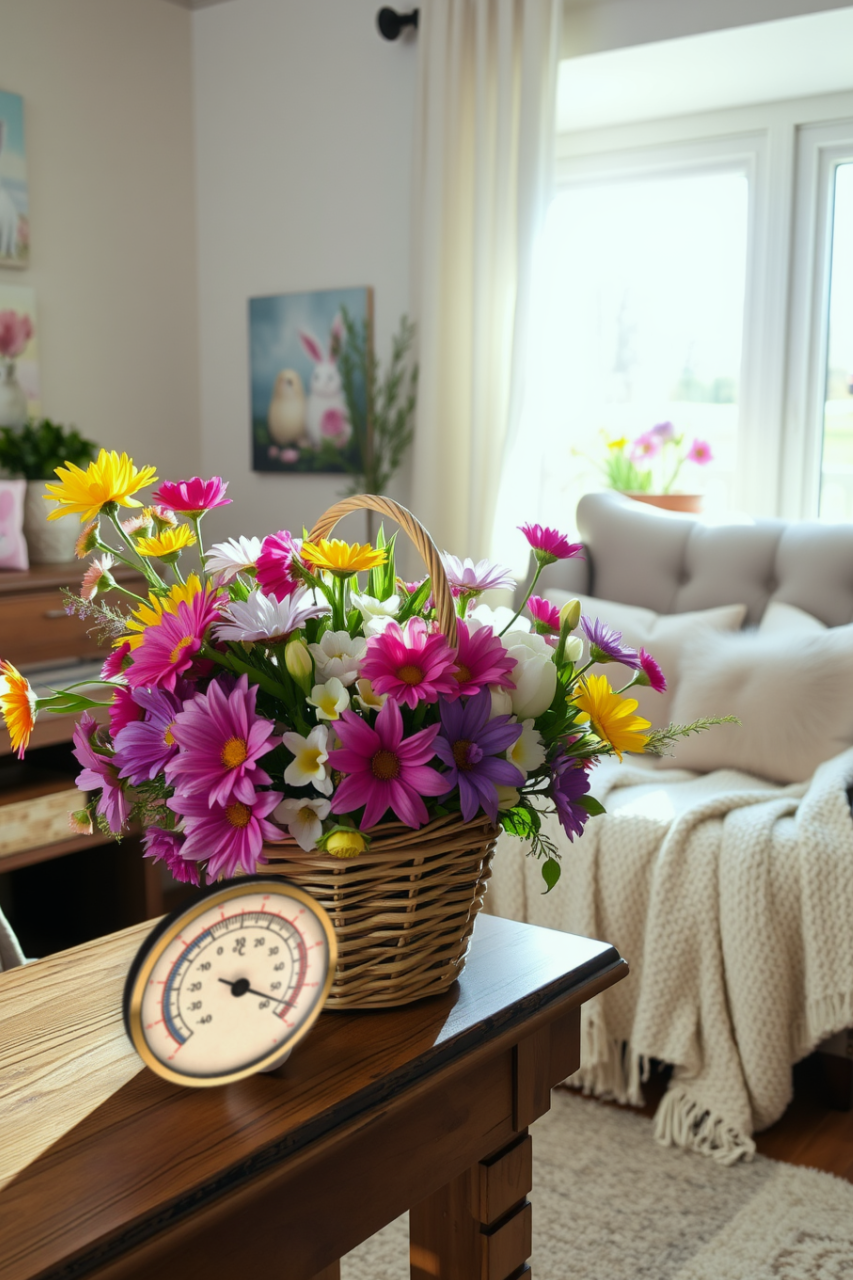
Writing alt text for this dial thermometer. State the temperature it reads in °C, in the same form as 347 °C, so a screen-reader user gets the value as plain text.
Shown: 55 °C
